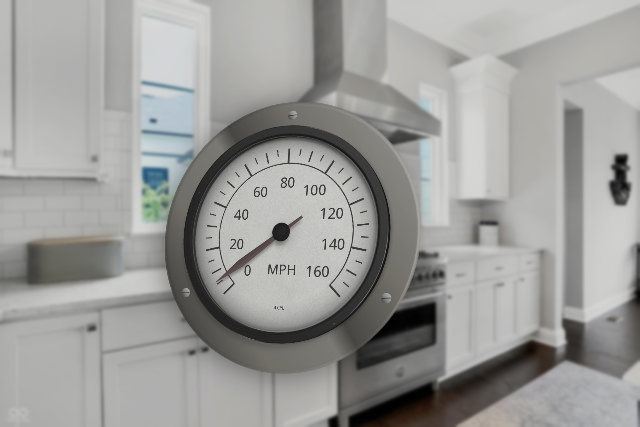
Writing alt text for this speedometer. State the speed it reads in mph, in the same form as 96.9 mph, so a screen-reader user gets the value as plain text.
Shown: 5 mph
